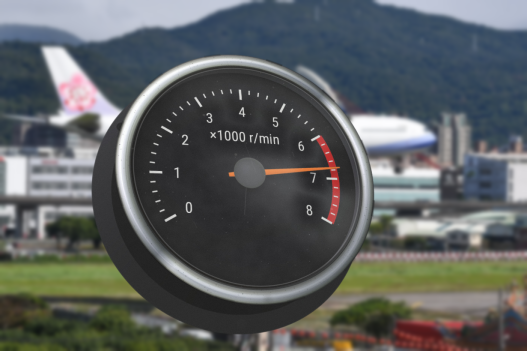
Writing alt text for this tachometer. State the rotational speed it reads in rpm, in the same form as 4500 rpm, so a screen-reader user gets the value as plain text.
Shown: 6800 rpm
